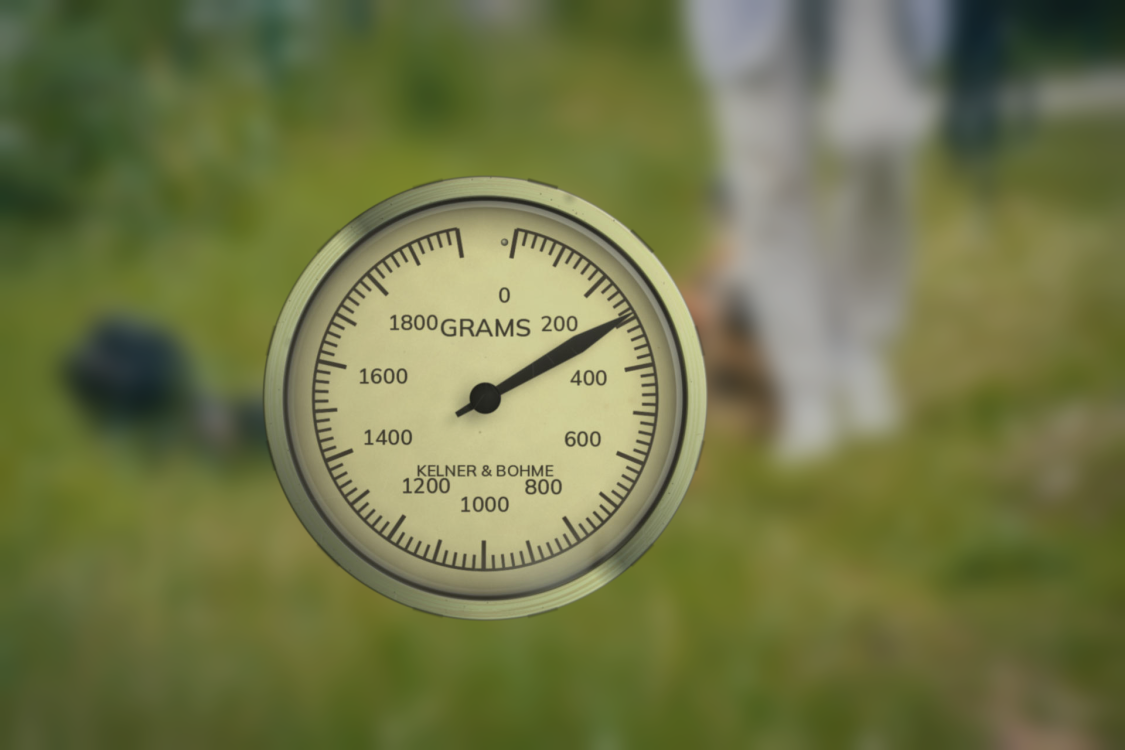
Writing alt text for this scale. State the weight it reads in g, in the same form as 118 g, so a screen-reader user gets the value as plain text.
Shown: 290 g
